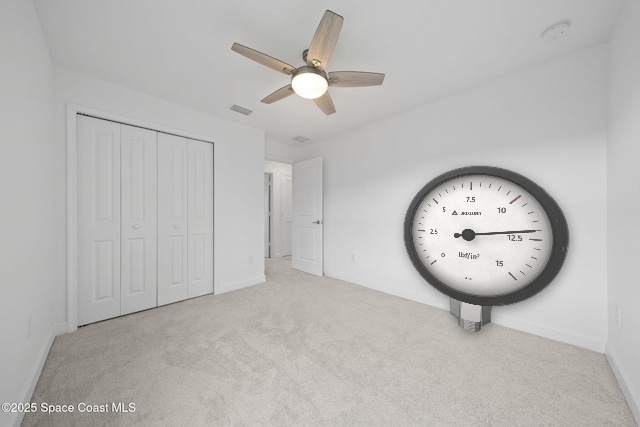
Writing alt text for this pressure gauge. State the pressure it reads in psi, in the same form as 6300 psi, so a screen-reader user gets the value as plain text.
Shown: 12 psi
